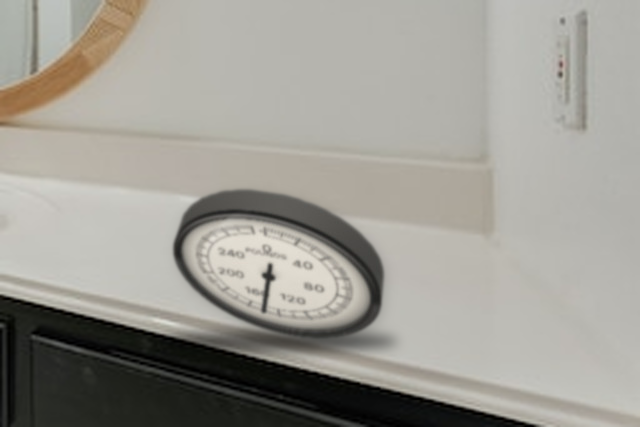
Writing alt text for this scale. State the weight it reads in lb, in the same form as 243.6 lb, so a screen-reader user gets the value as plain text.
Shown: 150 lb
